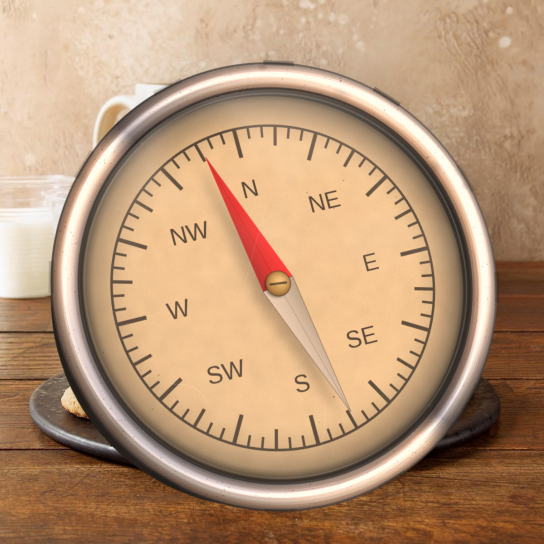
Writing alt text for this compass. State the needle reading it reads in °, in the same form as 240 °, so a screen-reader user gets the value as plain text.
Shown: 345 °
